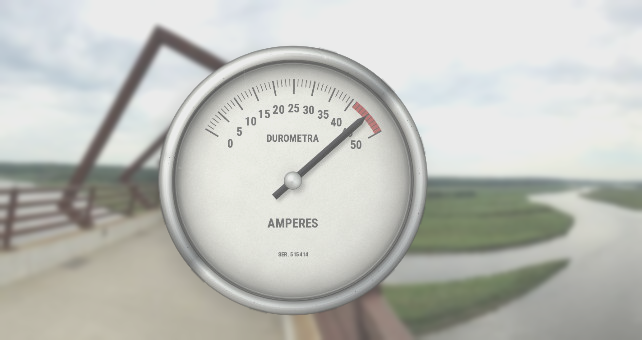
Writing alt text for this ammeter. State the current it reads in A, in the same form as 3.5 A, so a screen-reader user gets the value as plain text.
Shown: 45 A
